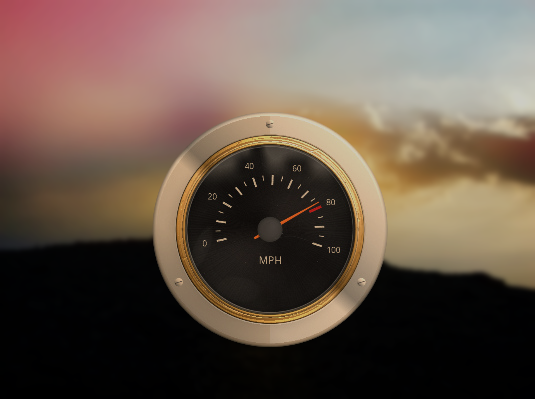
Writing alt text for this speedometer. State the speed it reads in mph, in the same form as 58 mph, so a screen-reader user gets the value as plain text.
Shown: 77.5 mph
